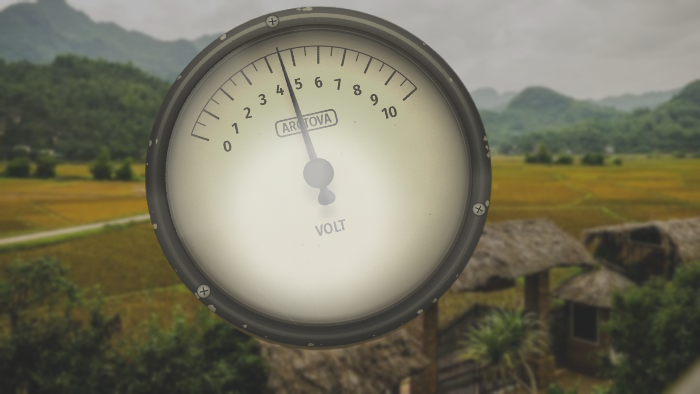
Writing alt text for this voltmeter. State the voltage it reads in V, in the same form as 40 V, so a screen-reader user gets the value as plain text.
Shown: 4.5 V
